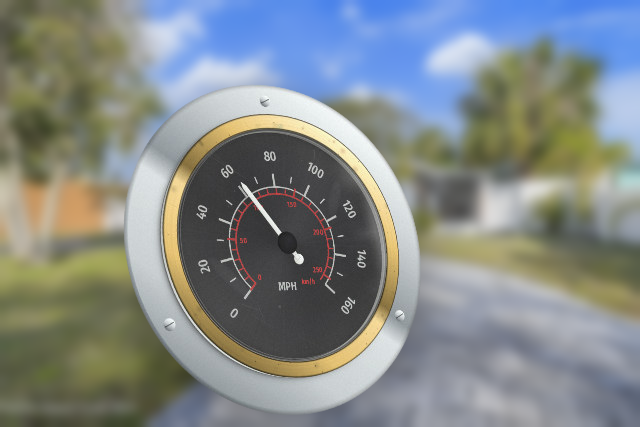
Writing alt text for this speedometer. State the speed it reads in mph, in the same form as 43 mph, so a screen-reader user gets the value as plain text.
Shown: 60 mph
